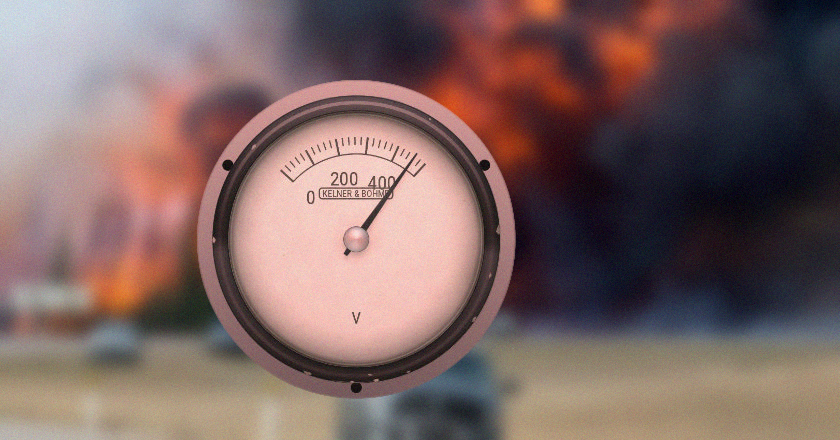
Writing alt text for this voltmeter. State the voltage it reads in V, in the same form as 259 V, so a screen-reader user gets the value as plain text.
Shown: 460 V
